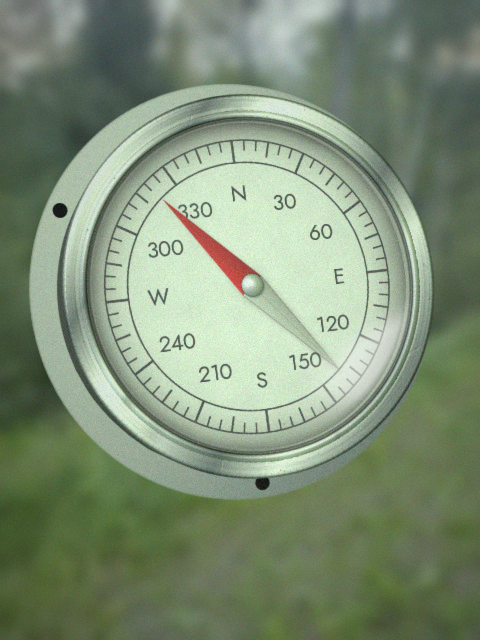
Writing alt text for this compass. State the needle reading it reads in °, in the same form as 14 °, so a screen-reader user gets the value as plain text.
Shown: 320 °
